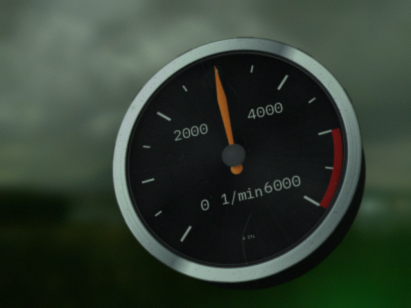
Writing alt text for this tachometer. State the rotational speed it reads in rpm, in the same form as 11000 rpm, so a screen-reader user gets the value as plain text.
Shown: 3000 rpm
